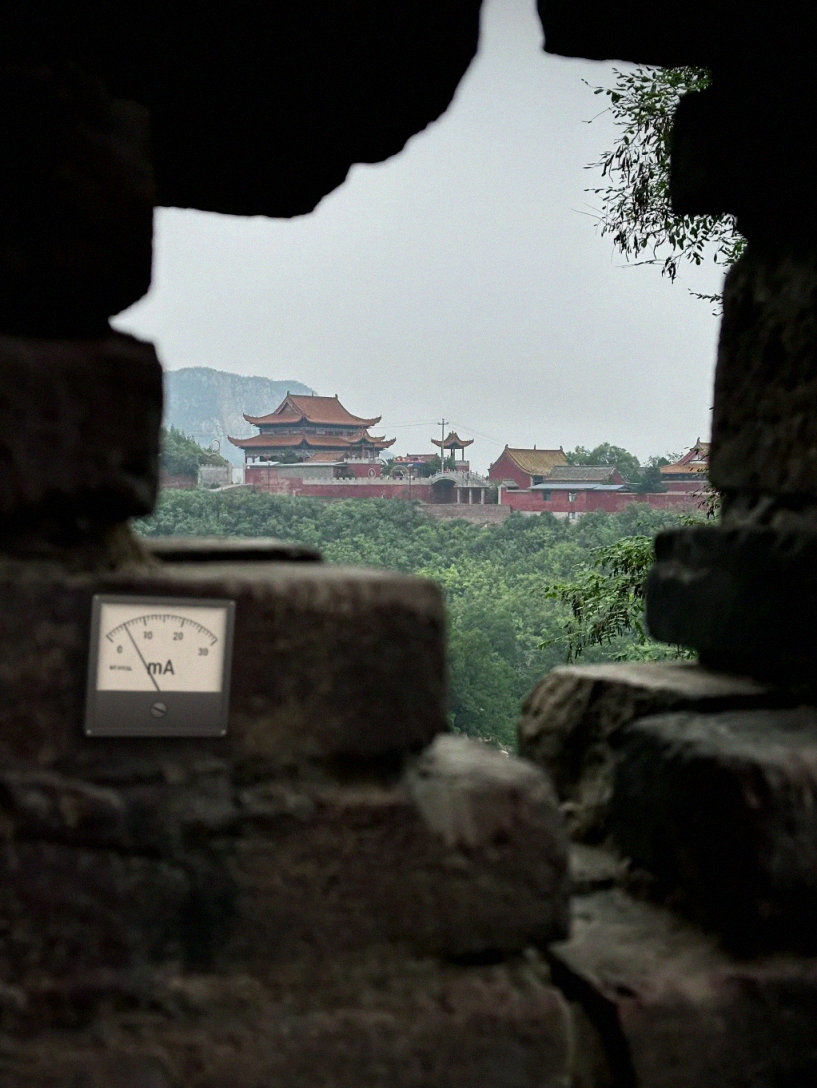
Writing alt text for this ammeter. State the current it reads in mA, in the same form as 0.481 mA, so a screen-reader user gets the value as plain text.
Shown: 5 mA
